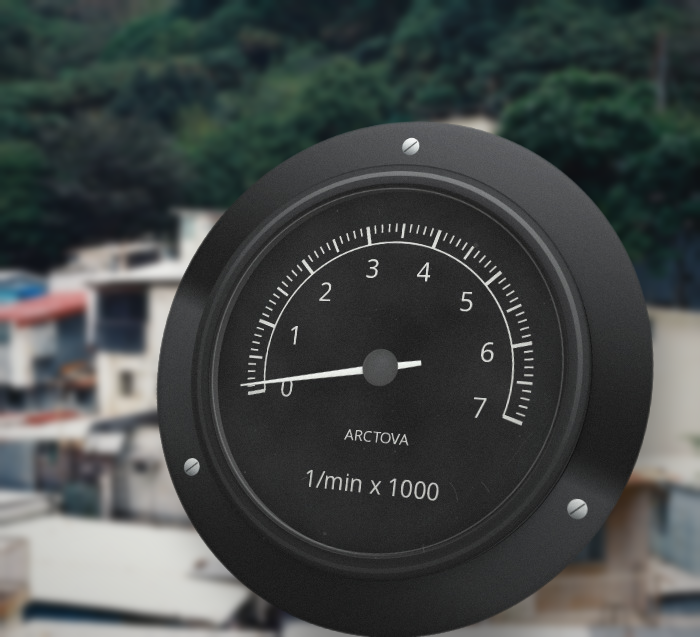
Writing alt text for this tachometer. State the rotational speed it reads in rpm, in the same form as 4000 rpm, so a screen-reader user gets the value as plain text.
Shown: 100 rpm
